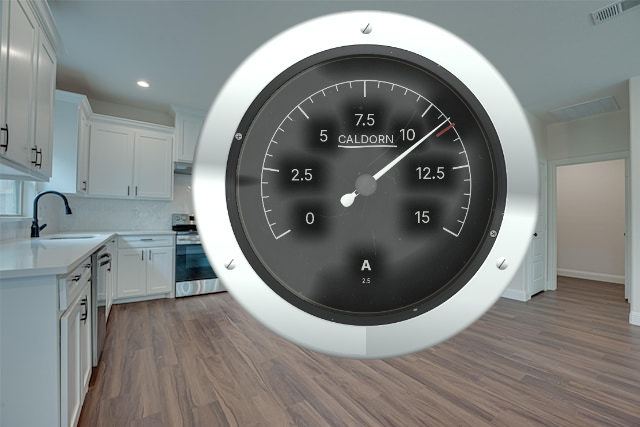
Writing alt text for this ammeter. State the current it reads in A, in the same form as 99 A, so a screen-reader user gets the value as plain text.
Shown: 10.75 A
